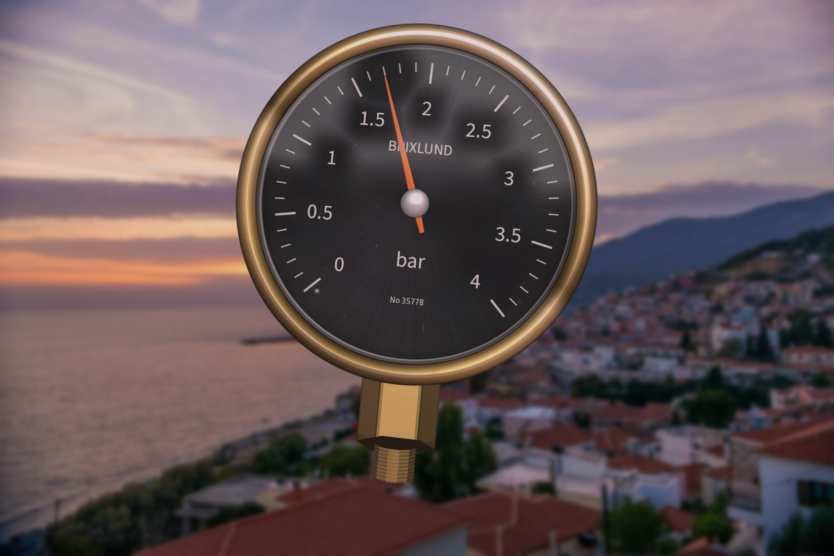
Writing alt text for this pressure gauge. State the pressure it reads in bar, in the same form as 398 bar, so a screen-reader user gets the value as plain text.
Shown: 1.7 bar
